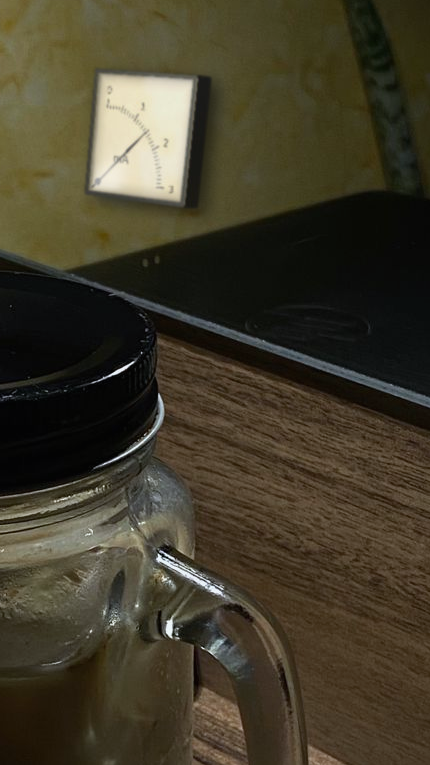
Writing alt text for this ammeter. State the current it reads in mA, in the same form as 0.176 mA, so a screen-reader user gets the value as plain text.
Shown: 1.5 mA
